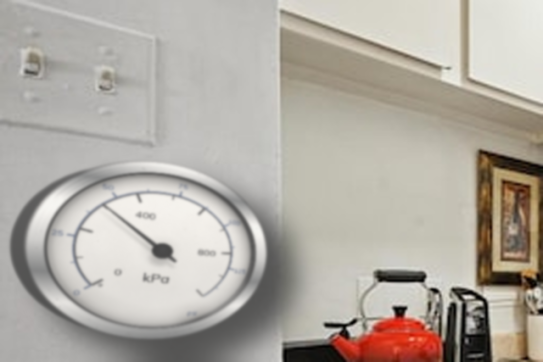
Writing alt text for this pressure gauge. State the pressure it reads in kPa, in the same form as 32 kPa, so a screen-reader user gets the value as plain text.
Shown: 300 kPa
